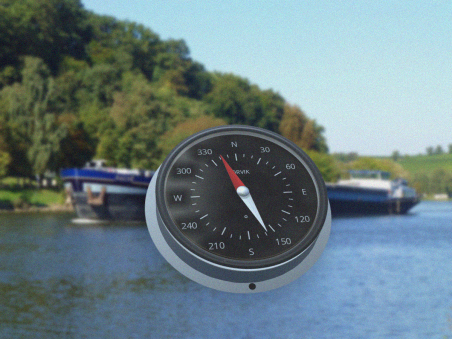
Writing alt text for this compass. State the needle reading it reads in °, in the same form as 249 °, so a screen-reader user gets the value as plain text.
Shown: 340 °
